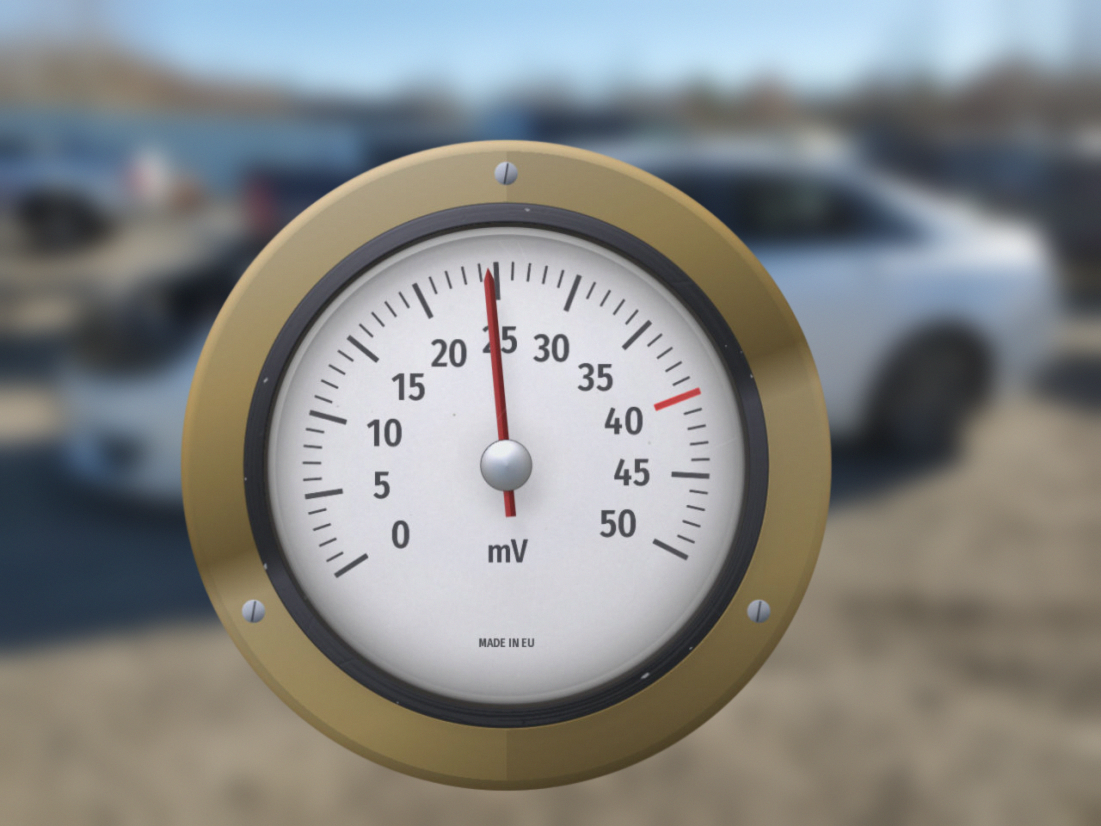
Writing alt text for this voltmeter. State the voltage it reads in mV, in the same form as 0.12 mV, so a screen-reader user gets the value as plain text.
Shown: 24.5 mV
